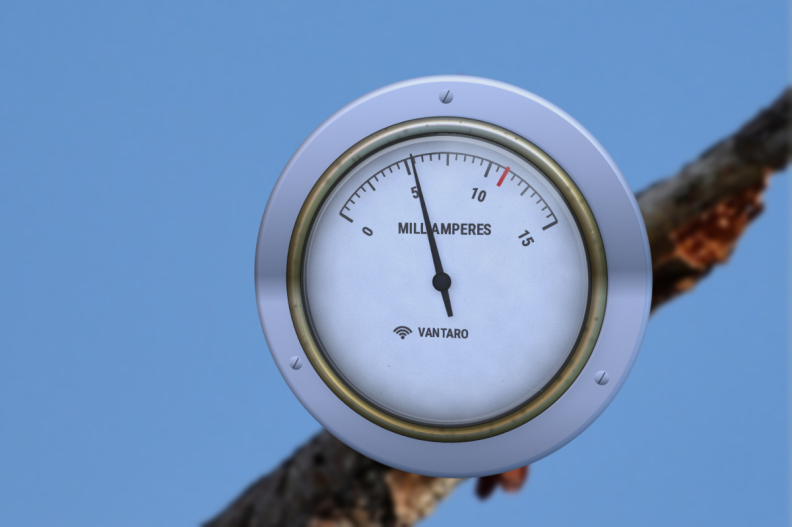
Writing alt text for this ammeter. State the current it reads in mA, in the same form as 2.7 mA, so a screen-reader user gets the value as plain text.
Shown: 5.5 mA
